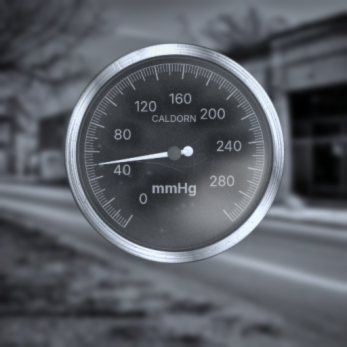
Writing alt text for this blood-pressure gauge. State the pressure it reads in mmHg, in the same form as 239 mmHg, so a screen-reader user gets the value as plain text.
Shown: 50 mmHg
